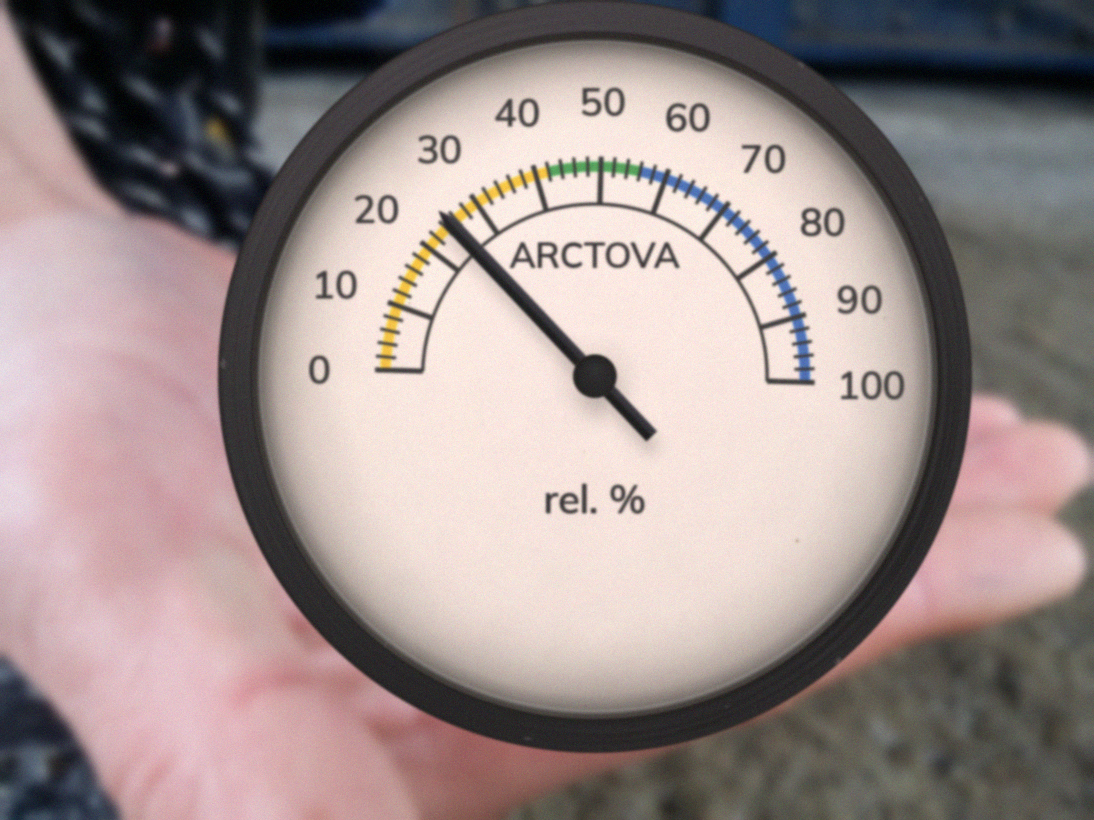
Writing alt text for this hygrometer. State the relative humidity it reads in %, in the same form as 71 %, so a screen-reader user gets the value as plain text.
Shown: 25 %
